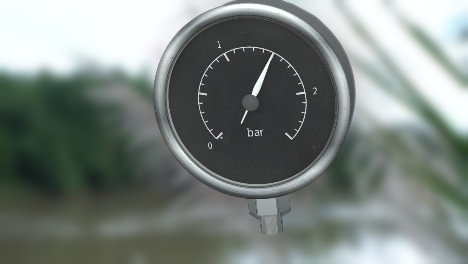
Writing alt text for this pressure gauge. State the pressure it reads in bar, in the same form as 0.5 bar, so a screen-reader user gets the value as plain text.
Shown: 1.5 bar
